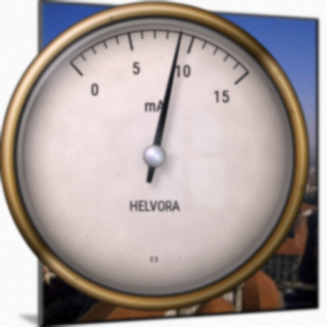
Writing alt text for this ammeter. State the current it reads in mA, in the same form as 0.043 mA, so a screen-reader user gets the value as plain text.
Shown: 9 mA
